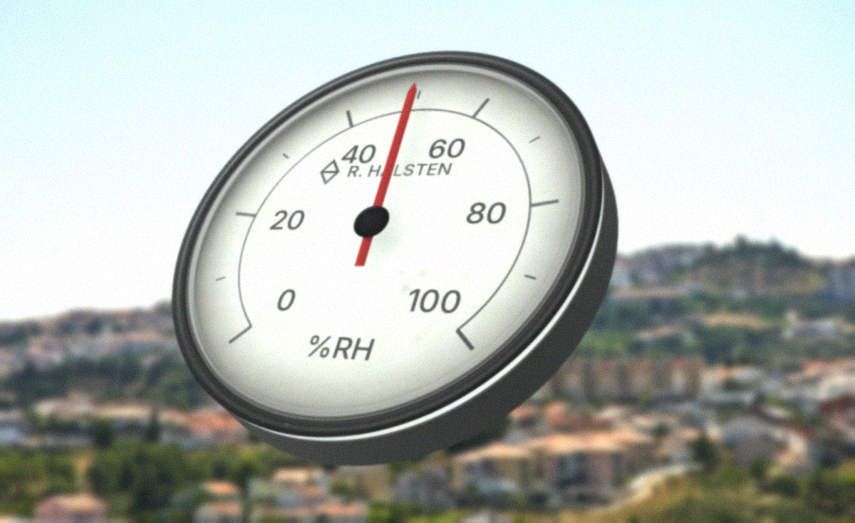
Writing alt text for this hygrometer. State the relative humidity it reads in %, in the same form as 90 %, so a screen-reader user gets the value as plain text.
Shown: 50 %
